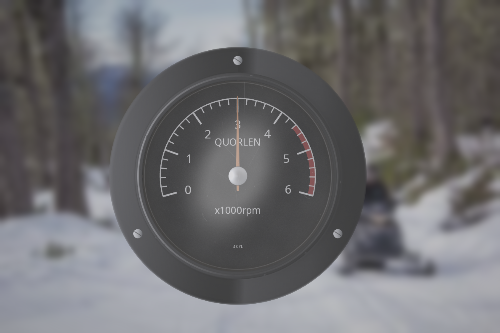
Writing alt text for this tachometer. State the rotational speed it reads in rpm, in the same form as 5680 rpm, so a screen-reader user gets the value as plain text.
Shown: 3000 rpm
